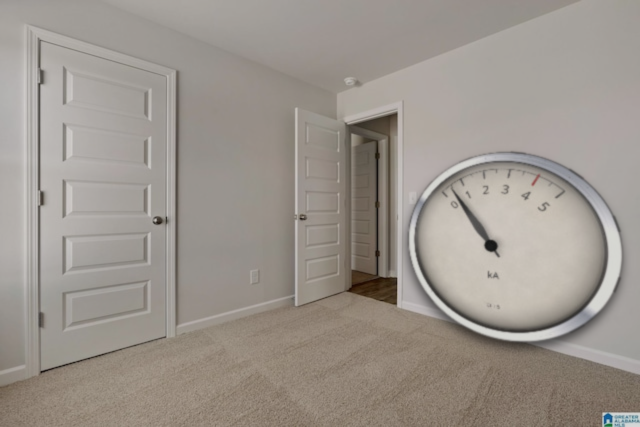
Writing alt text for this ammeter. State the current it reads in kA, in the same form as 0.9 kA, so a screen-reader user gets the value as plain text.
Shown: 0.5 kA
